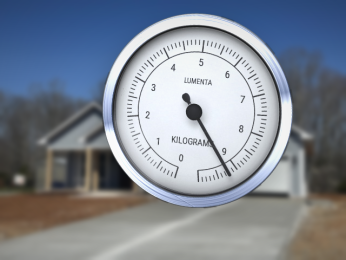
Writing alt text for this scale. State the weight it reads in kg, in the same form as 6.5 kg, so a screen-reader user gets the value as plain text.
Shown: 9.2 kg
